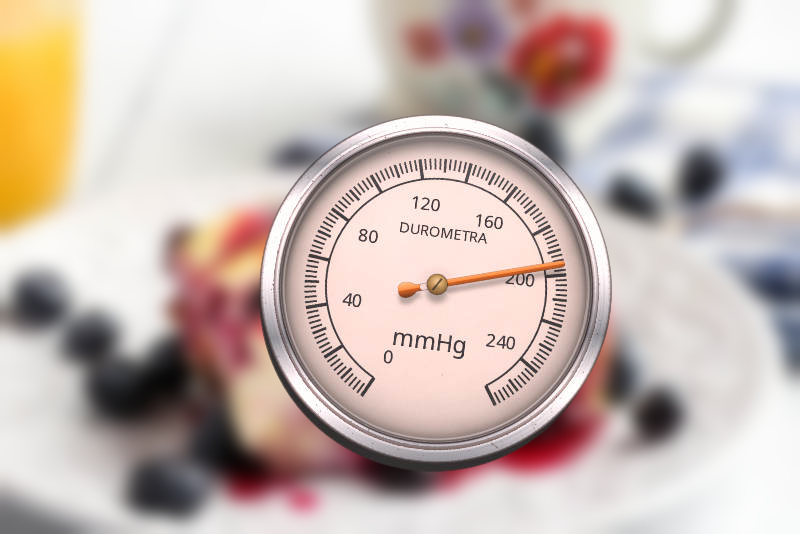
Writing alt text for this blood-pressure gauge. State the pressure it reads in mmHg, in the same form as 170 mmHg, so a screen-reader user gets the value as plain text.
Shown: 196 mmHg
